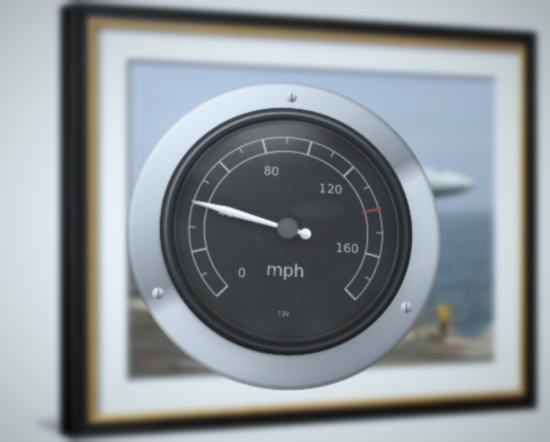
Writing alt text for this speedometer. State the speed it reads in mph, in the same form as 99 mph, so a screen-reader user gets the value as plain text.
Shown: 40 mph
